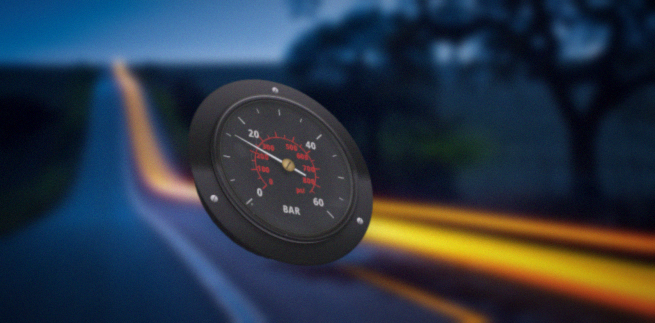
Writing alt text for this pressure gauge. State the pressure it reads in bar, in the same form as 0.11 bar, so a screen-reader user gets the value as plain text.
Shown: 15 bar
